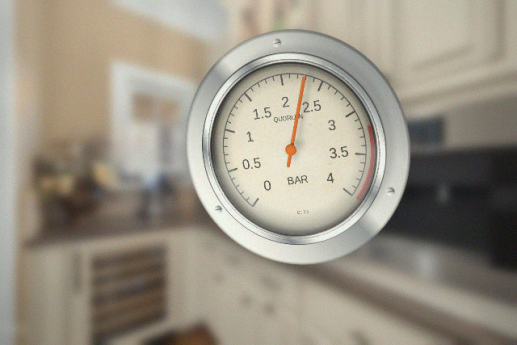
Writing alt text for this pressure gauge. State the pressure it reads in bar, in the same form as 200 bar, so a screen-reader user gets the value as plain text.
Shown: 2.3 bar
